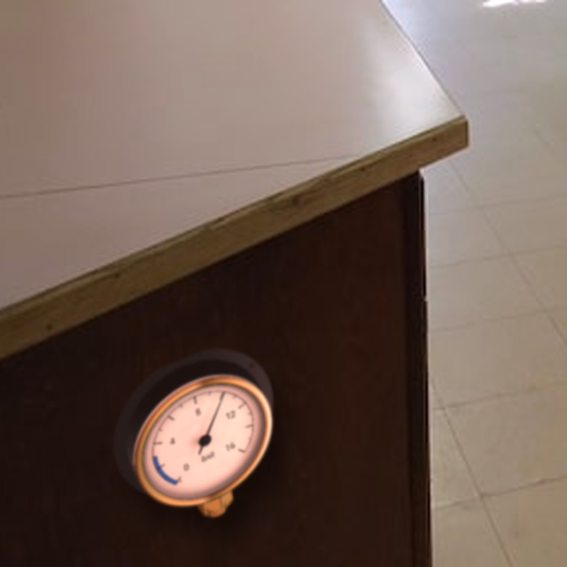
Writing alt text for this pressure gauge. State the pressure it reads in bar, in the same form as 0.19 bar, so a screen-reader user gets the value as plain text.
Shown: 10 bar
